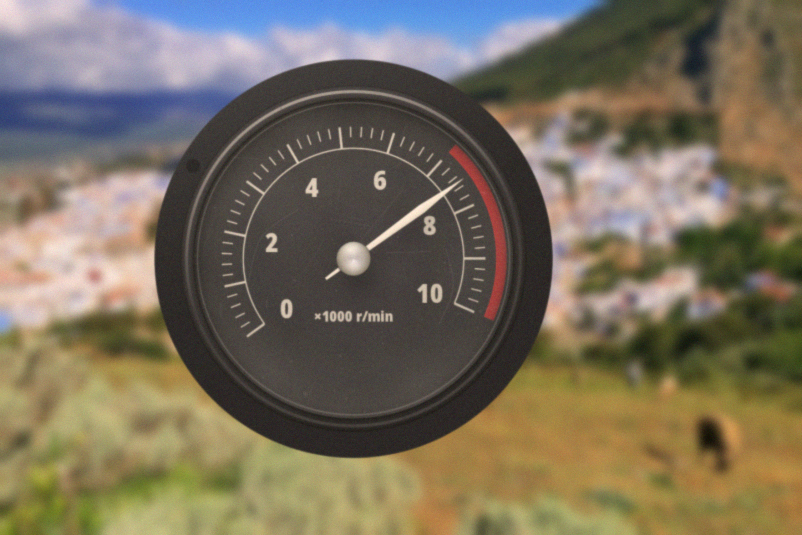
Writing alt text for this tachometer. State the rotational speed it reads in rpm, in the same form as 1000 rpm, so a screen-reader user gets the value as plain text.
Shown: 7500 rpm
